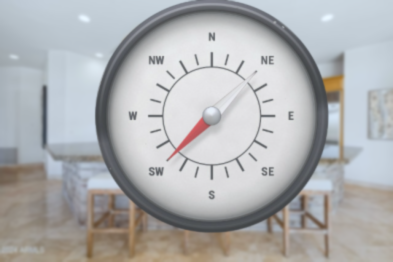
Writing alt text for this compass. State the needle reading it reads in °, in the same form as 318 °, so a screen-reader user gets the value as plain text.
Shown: 225 °
